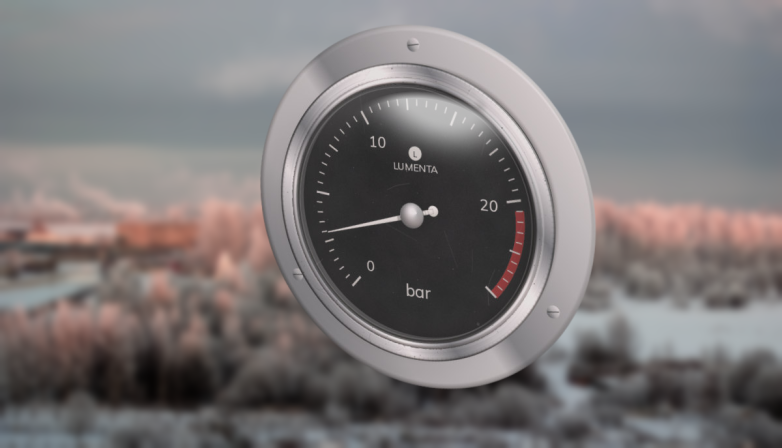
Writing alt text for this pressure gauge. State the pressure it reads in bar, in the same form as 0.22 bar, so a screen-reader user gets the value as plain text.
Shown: 3 bar
